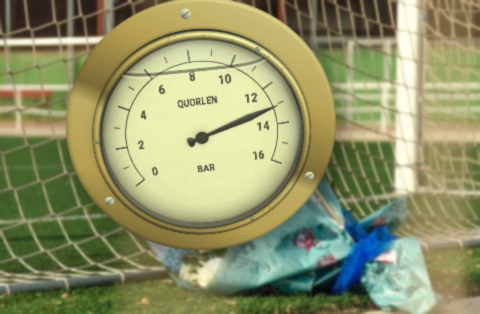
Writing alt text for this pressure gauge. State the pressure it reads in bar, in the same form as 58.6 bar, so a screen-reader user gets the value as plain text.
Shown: 13 bar
